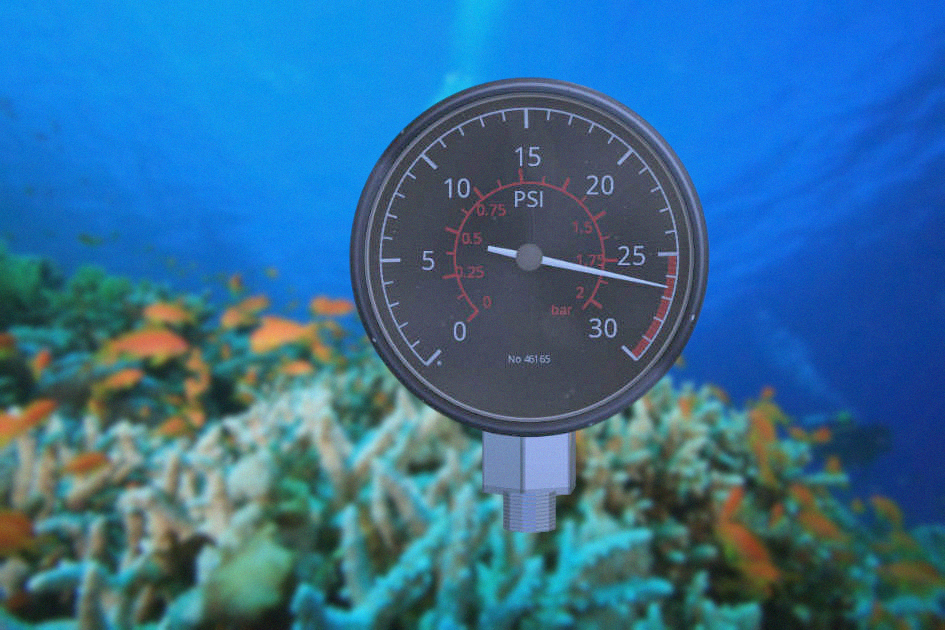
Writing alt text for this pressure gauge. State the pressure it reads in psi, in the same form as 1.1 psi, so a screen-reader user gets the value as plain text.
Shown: 26.5 psi
